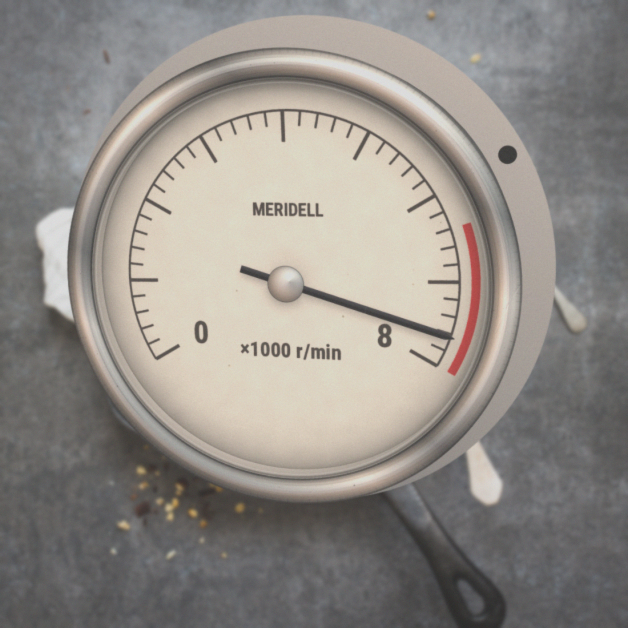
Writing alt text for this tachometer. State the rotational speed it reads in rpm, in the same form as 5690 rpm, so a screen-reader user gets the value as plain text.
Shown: 7600 rpm
